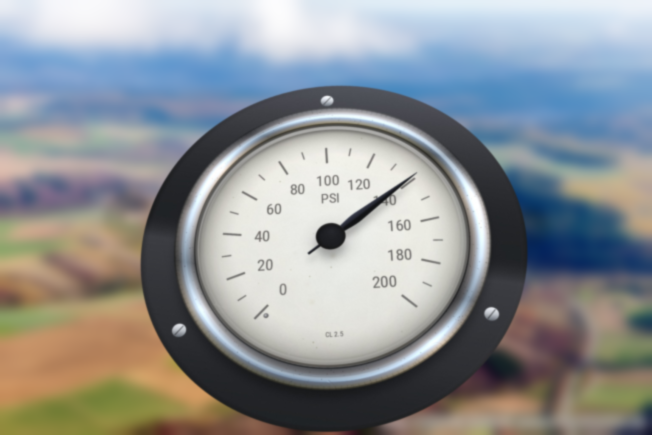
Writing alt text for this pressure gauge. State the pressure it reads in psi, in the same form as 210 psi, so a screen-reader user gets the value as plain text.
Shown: 140 psi
